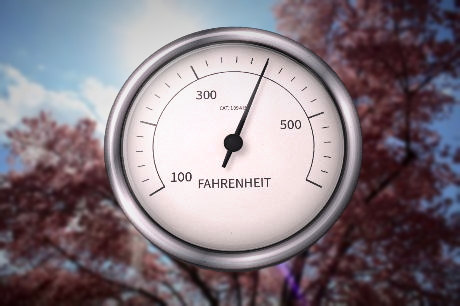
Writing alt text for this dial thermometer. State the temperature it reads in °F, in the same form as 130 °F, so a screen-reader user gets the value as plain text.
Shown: 400 °F
